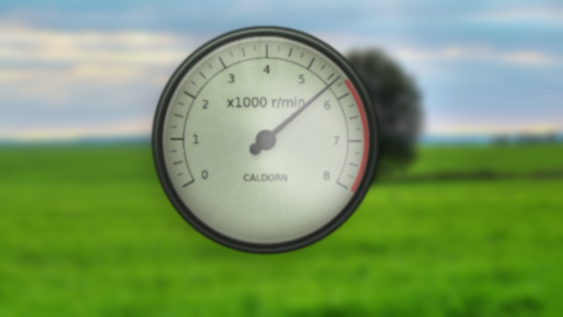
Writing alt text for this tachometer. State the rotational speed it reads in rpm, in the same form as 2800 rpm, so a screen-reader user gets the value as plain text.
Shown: 5625 rpm
